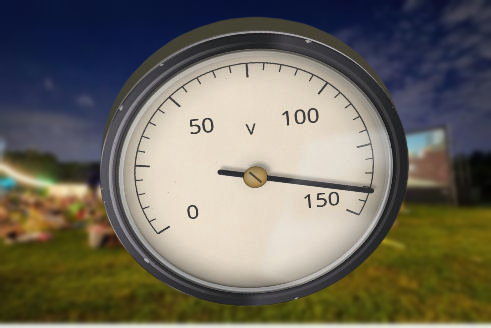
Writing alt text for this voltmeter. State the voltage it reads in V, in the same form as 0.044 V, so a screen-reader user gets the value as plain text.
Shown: 140 V
